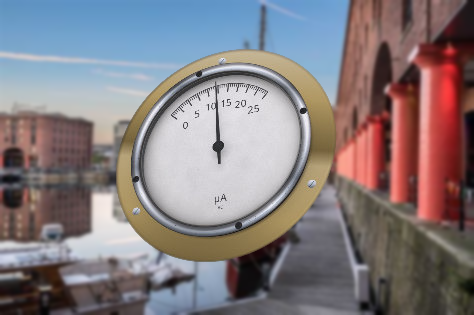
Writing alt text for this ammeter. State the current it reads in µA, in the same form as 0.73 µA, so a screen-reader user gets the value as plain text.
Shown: 12.5 µA
